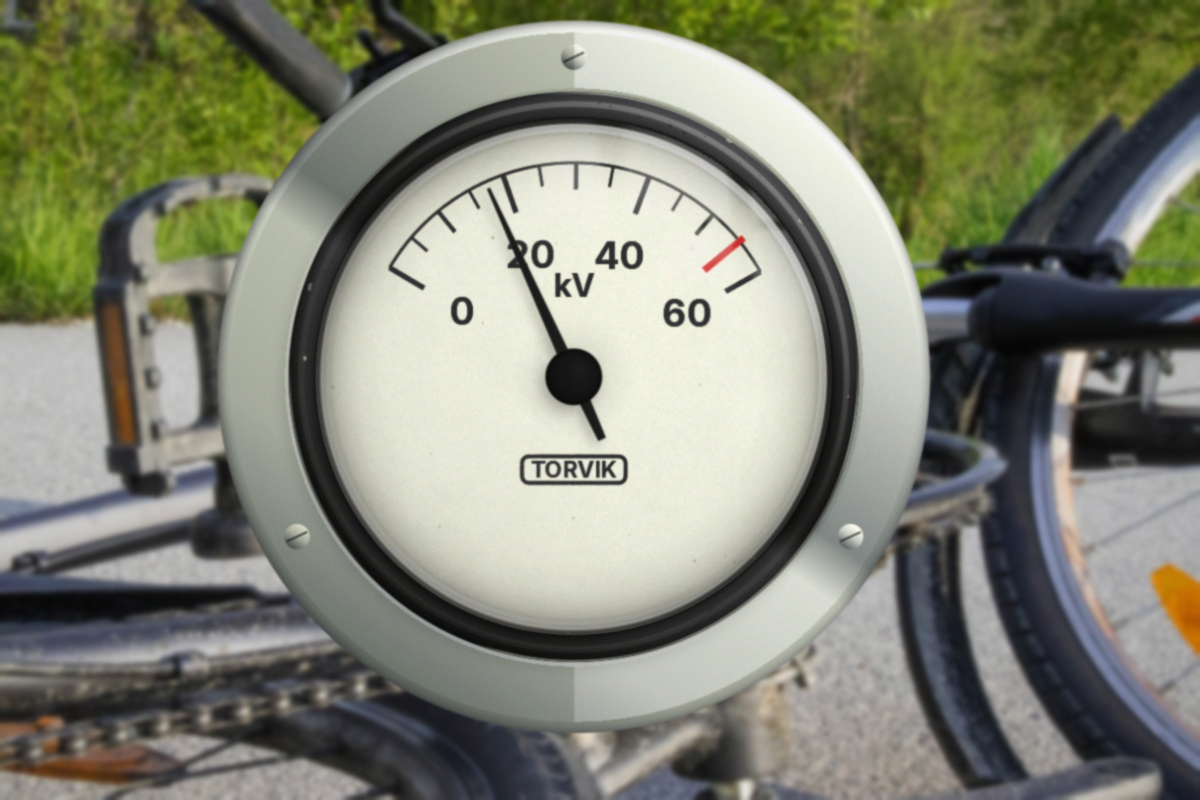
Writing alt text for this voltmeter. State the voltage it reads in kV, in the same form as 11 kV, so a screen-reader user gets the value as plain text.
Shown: 17.5 kV
